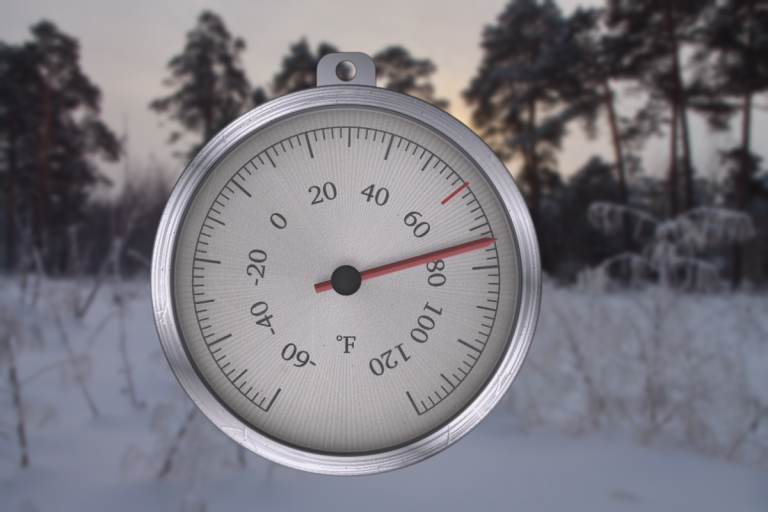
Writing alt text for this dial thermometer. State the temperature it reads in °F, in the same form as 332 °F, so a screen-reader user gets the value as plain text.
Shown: 74 °F
